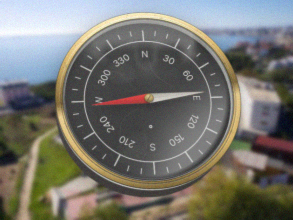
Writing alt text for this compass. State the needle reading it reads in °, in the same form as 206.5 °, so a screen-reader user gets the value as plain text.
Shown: 265 °
